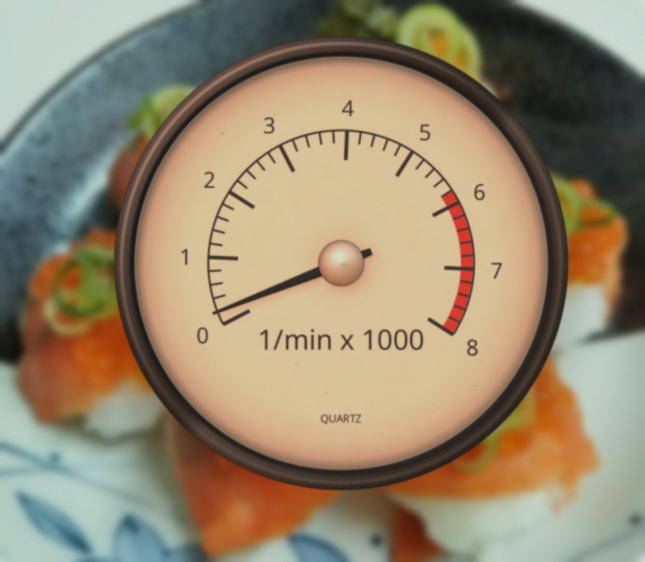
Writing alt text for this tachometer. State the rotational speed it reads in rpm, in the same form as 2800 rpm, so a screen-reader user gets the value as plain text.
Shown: 200 rpm
